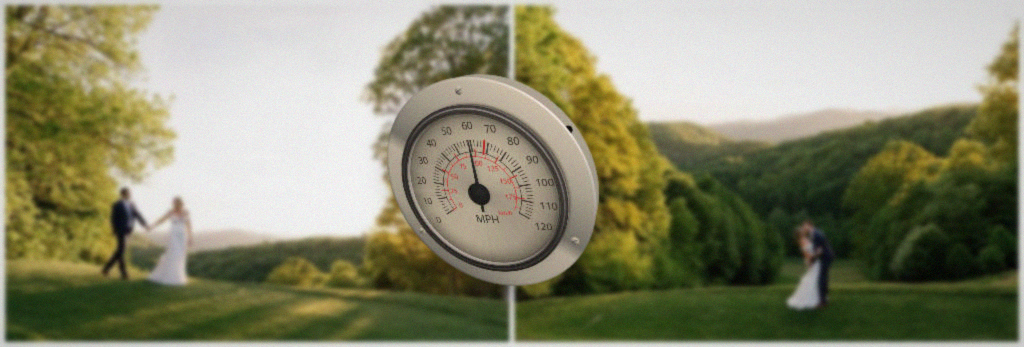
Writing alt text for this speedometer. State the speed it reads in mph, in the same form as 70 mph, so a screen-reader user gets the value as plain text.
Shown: 60 mph
